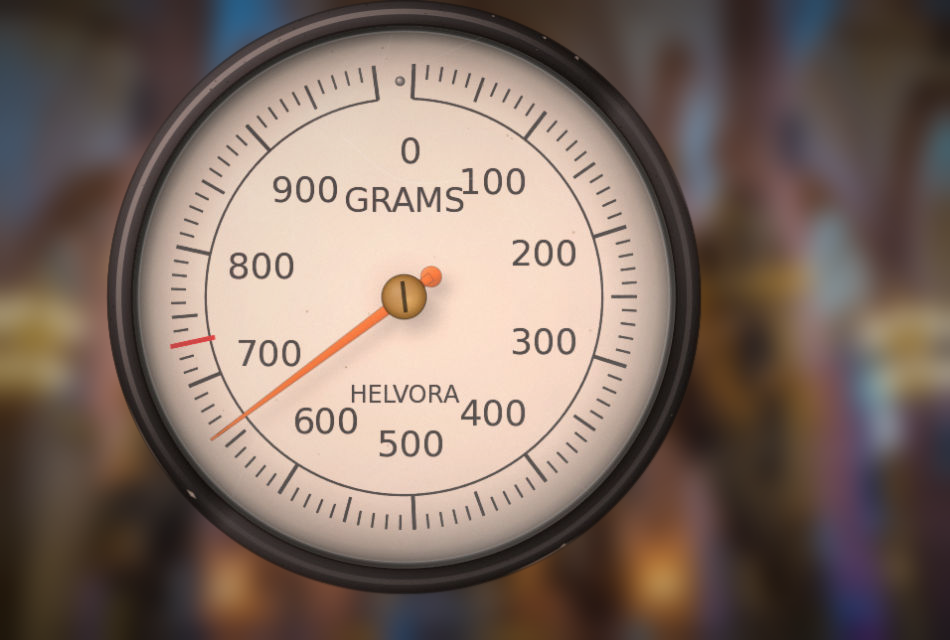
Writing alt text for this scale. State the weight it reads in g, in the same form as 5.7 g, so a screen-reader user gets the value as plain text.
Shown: 660 g
